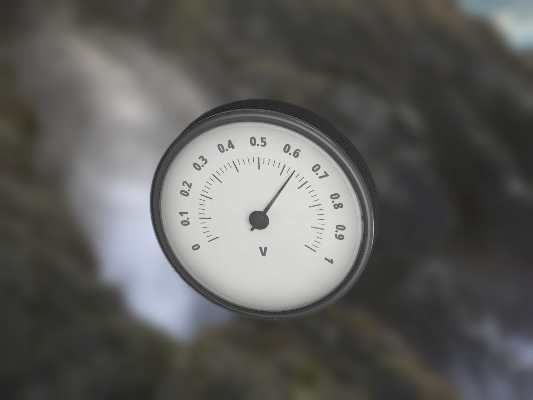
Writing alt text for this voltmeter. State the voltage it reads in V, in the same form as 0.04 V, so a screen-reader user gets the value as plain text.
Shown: 0.64 V
